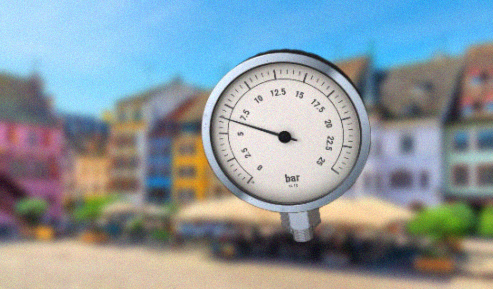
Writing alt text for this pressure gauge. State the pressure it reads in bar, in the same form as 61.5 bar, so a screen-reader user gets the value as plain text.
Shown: 6.5 bar
